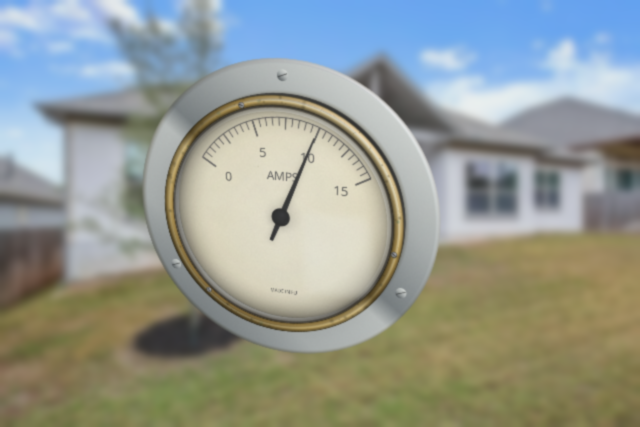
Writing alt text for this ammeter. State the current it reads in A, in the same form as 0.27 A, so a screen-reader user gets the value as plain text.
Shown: 10 A
